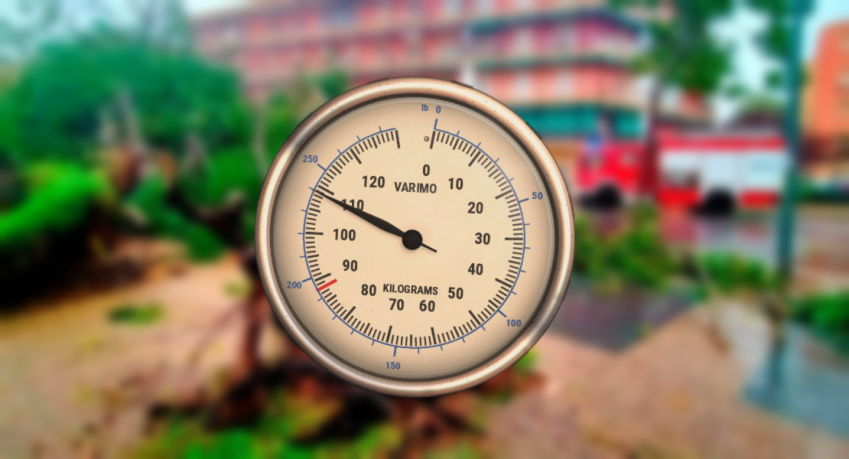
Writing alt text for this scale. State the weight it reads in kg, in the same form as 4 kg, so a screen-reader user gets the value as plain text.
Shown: 109 kg
